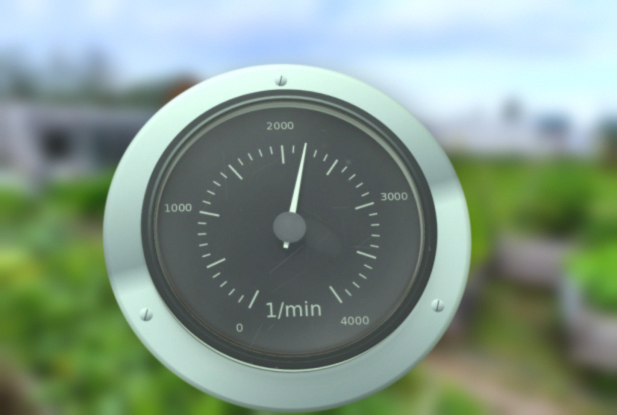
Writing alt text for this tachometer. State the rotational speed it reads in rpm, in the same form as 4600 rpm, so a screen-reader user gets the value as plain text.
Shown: 2200 rpm
